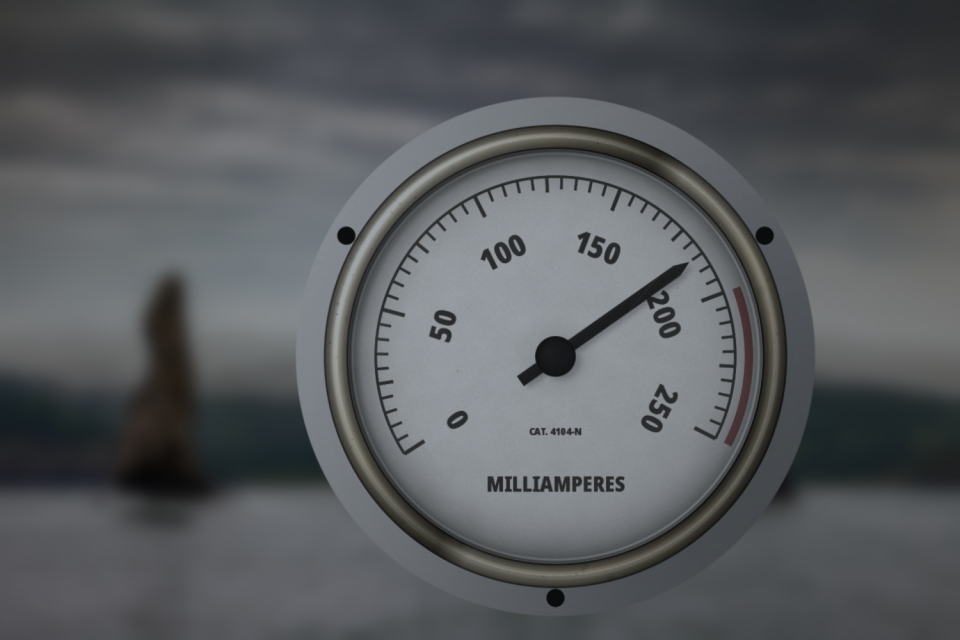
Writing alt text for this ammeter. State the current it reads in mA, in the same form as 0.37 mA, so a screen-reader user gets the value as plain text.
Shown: 185 mA
